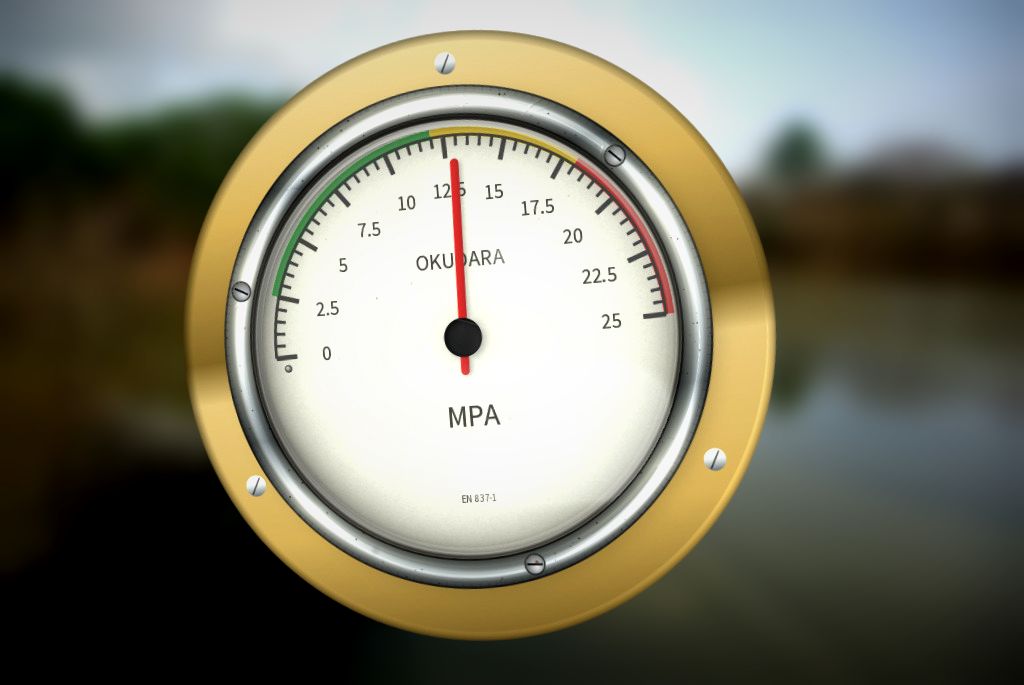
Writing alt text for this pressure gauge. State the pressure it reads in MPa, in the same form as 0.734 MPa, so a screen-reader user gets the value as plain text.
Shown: 13 MPa
